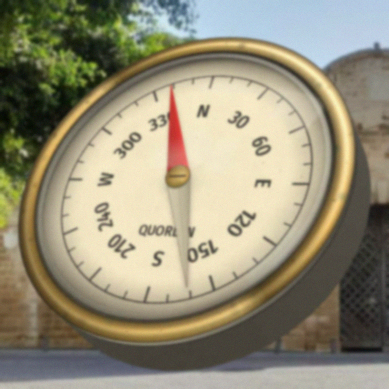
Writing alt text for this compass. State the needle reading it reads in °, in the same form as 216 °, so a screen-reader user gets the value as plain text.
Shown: 340 °
